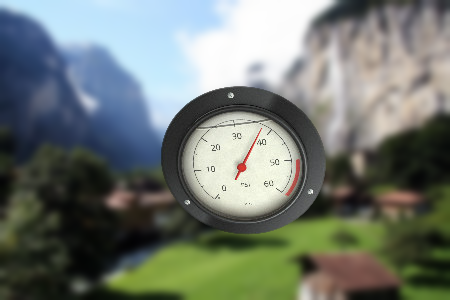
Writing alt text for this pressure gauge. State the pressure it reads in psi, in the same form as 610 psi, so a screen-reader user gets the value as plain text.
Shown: 37.5 psi
